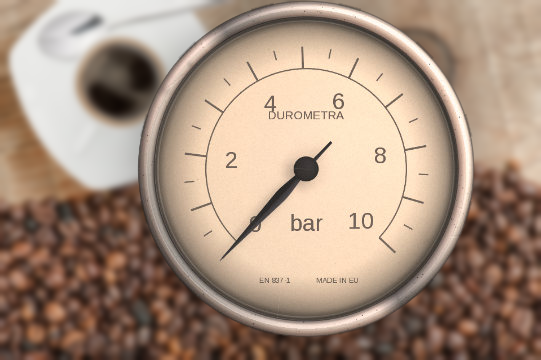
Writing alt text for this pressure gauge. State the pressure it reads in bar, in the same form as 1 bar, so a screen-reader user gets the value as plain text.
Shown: 0 bar
